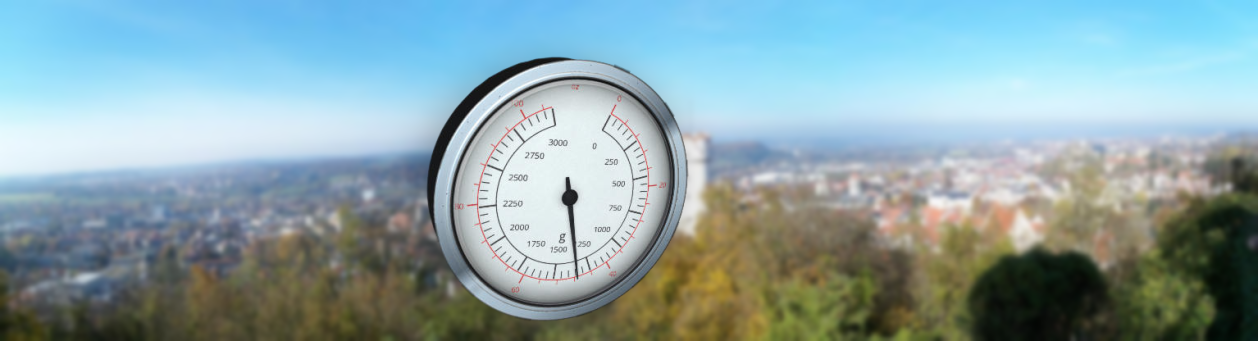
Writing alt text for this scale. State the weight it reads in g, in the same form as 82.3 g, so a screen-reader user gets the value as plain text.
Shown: 1350 g
